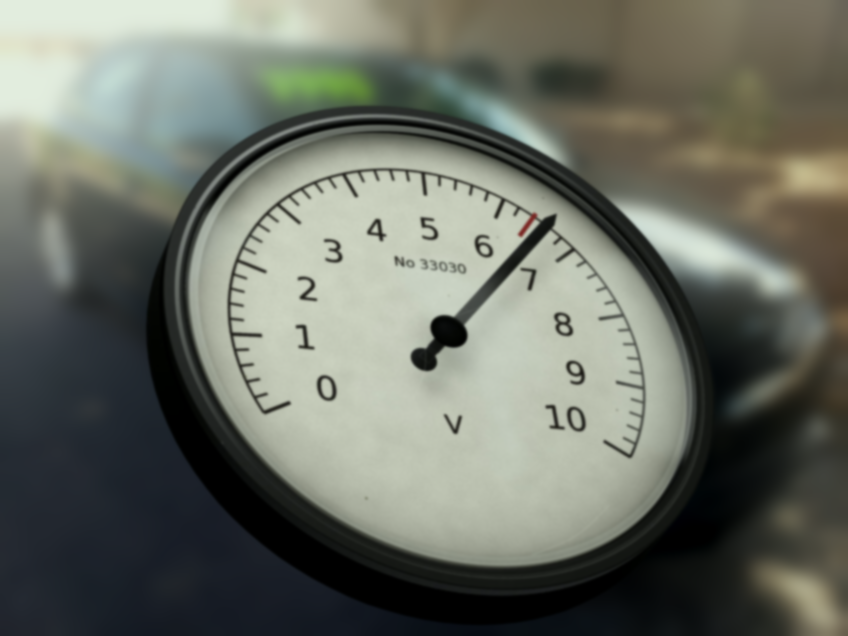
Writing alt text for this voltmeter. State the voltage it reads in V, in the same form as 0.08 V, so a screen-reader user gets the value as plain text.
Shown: 6.6 V
